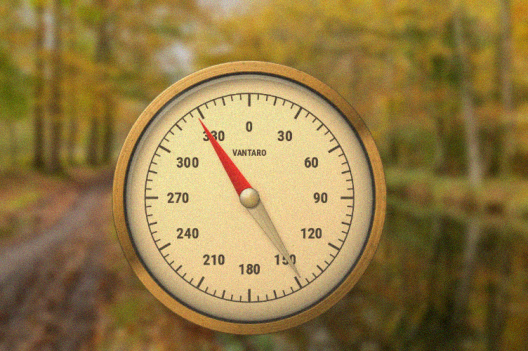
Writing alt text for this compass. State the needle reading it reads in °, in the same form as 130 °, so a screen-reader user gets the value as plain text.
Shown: 327.5 °
